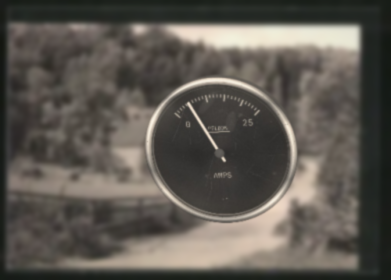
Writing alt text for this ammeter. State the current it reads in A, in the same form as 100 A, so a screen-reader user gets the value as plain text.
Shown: 5 A
